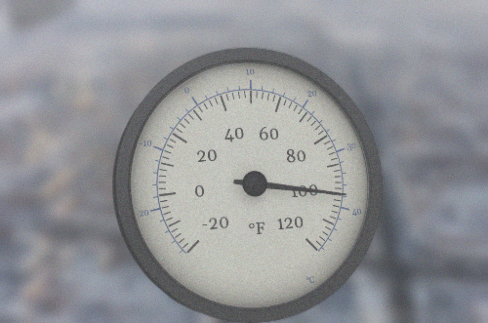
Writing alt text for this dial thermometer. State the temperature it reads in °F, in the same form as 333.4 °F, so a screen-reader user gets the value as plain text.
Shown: 100 °F
